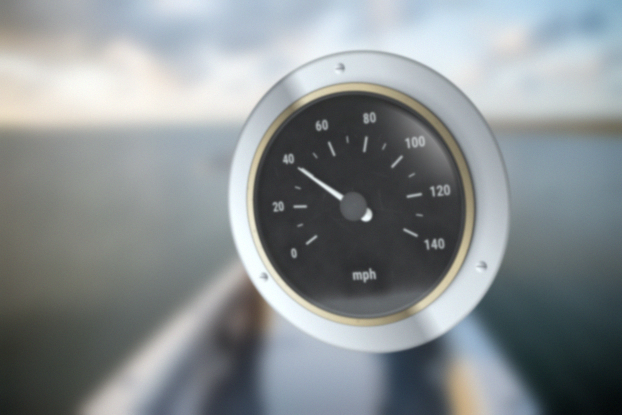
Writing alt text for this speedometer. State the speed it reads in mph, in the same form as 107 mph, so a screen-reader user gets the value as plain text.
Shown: 40 mph
